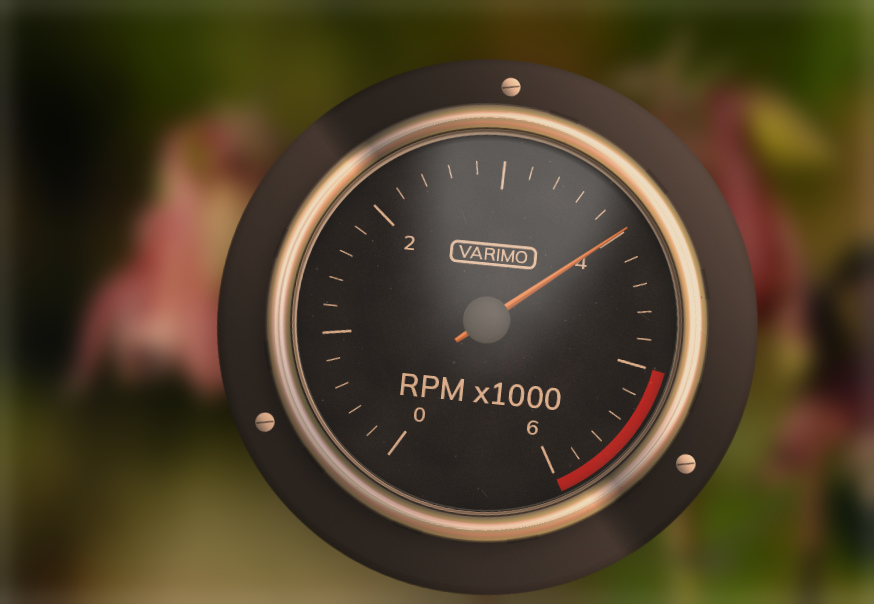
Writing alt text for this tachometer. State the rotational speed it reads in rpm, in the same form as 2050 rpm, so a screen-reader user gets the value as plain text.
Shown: 4000 rpm
